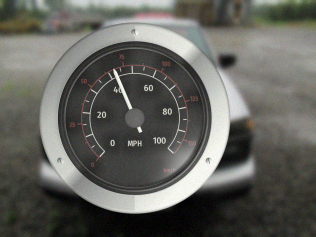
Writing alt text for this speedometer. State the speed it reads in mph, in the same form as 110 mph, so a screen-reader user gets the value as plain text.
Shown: 42.5 mph
